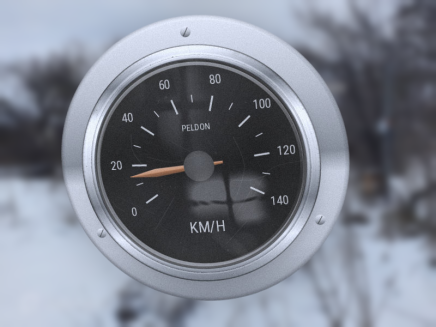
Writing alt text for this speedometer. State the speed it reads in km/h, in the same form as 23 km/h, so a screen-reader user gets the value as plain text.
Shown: 15 km/h
